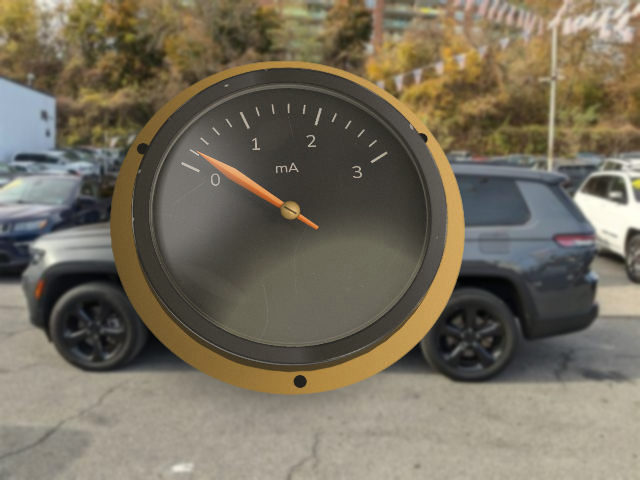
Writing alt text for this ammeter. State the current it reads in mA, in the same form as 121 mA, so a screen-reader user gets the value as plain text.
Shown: 0.2 mA
